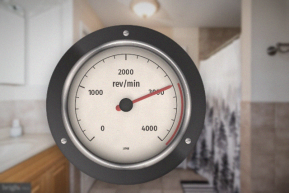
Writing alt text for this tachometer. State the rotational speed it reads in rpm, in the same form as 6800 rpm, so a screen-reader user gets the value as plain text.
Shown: 3000 rpm
